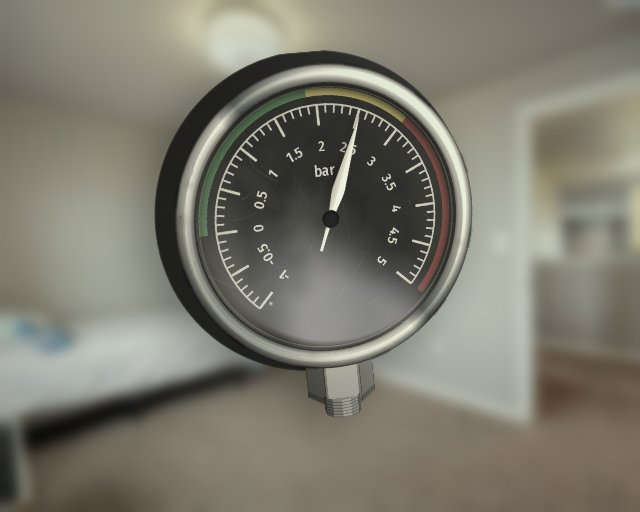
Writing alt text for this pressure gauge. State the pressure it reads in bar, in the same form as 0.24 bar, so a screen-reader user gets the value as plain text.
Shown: 2.5 bar
